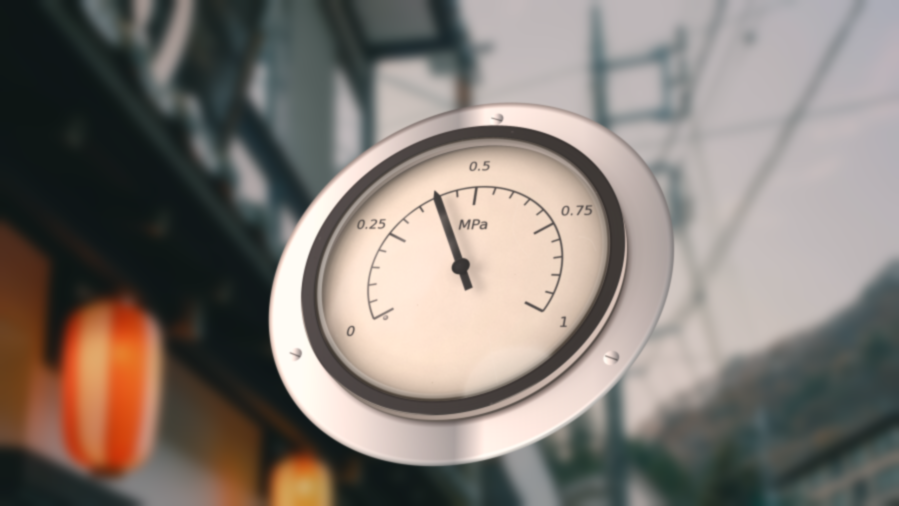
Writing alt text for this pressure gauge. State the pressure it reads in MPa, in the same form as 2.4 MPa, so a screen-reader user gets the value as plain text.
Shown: 0.4 MPa
